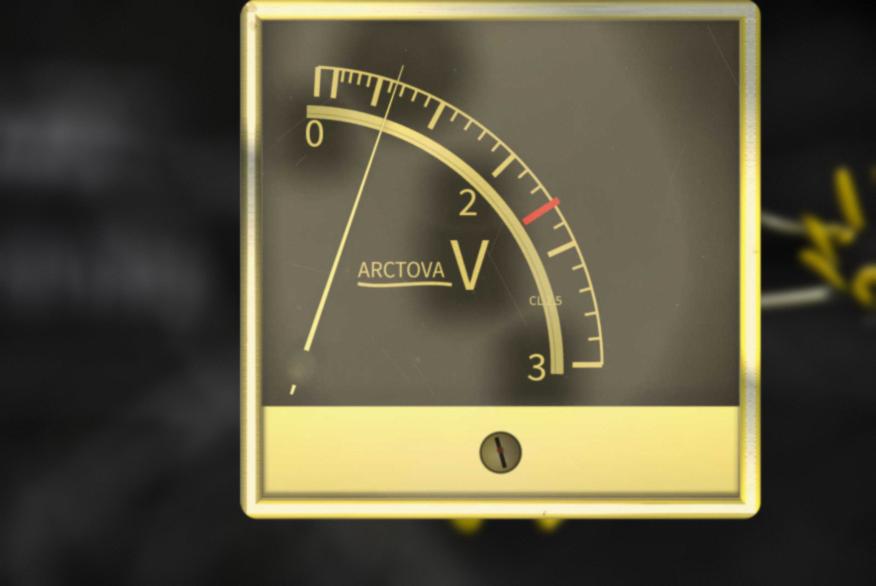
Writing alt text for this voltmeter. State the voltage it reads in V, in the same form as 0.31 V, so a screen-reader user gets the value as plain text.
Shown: 1.15 V
